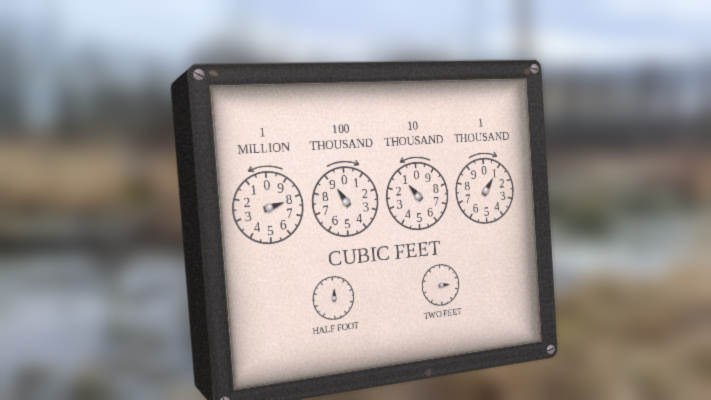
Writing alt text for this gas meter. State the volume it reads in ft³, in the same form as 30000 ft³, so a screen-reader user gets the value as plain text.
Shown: 791100 ft³
